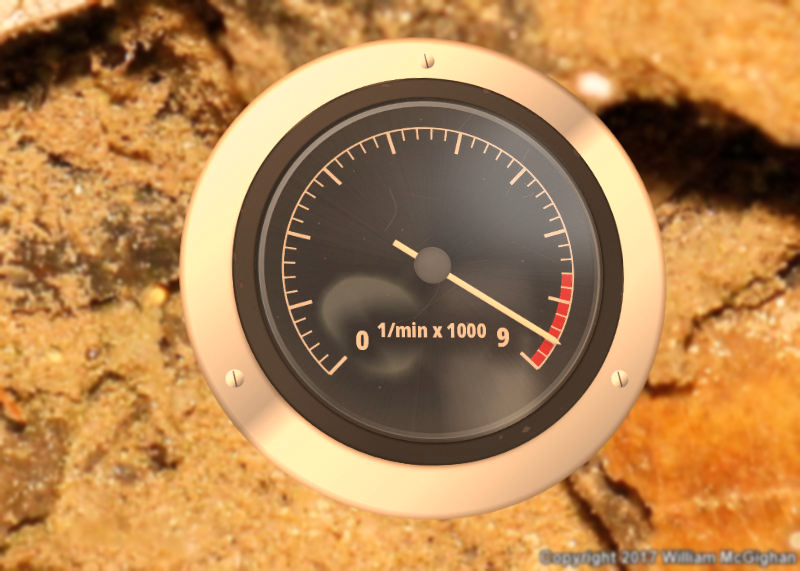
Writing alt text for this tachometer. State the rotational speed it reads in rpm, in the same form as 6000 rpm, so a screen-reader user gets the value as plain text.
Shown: 8600 rpm
